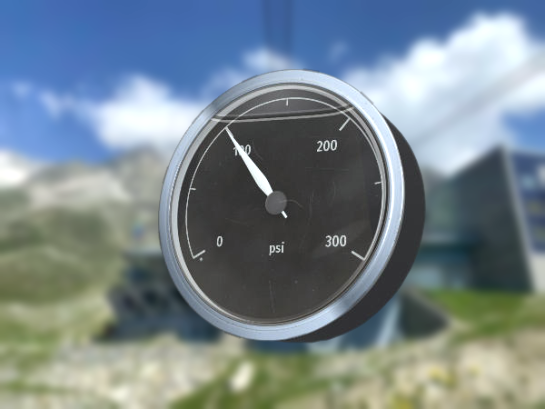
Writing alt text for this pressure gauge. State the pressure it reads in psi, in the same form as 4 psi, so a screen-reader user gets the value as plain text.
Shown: 100 psi
